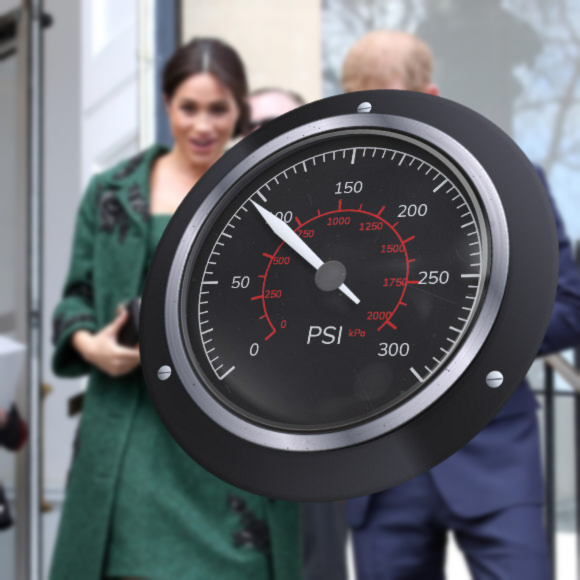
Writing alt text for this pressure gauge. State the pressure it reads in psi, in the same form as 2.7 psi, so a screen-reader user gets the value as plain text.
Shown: 95 psi
